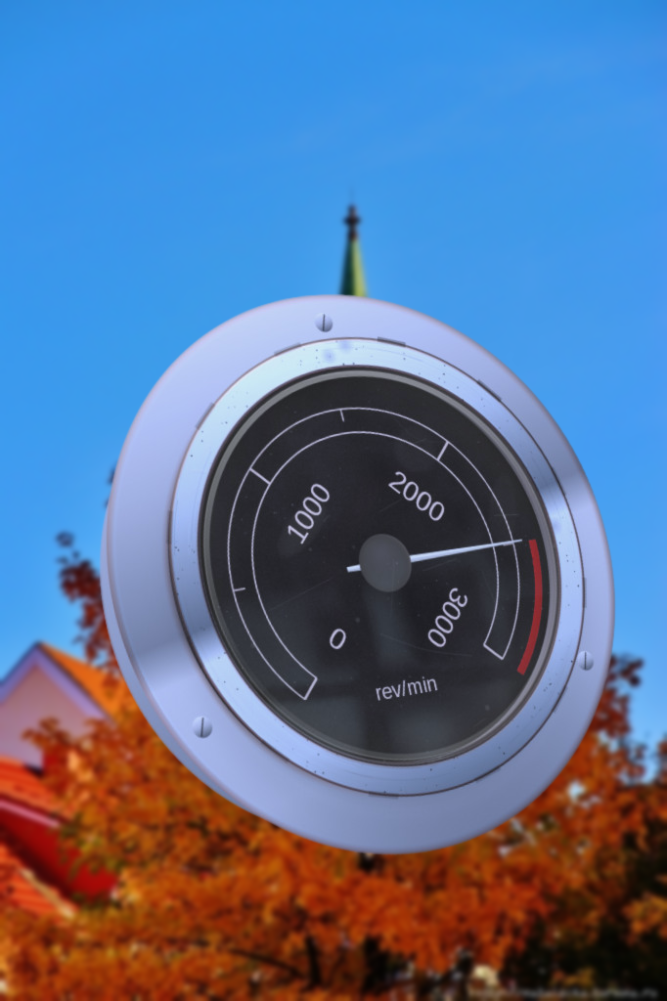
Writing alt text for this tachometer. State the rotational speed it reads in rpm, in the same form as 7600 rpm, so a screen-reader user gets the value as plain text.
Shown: 2500 rpm
